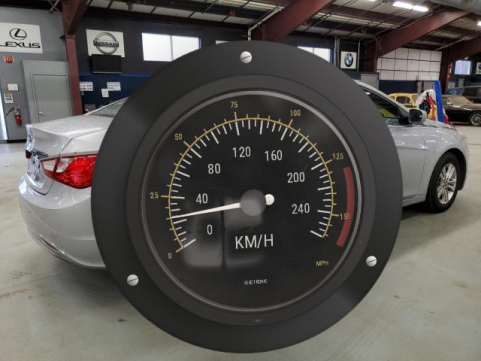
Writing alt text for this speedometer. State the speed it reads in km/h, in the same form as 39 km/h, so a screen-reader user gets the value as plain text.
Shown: 25 km/h
